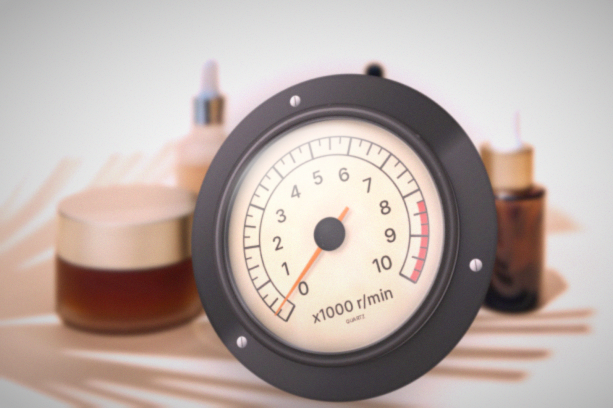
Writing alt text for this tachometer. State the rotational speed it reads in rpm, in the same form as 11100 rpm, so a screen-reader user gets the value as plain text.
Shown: 250 rpm
